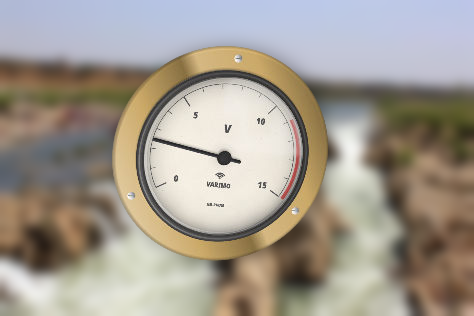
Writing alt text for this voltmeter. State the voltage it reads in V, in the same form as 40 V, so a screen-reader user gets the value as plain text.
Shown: 2.5 V
